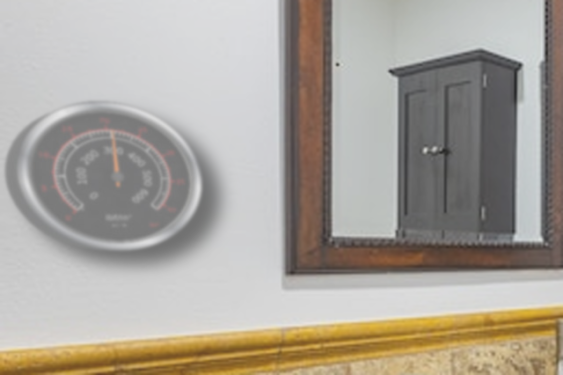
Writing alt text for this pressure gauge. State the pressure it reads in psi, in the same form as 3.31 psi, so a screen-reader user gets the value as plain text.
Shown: 300 psi
